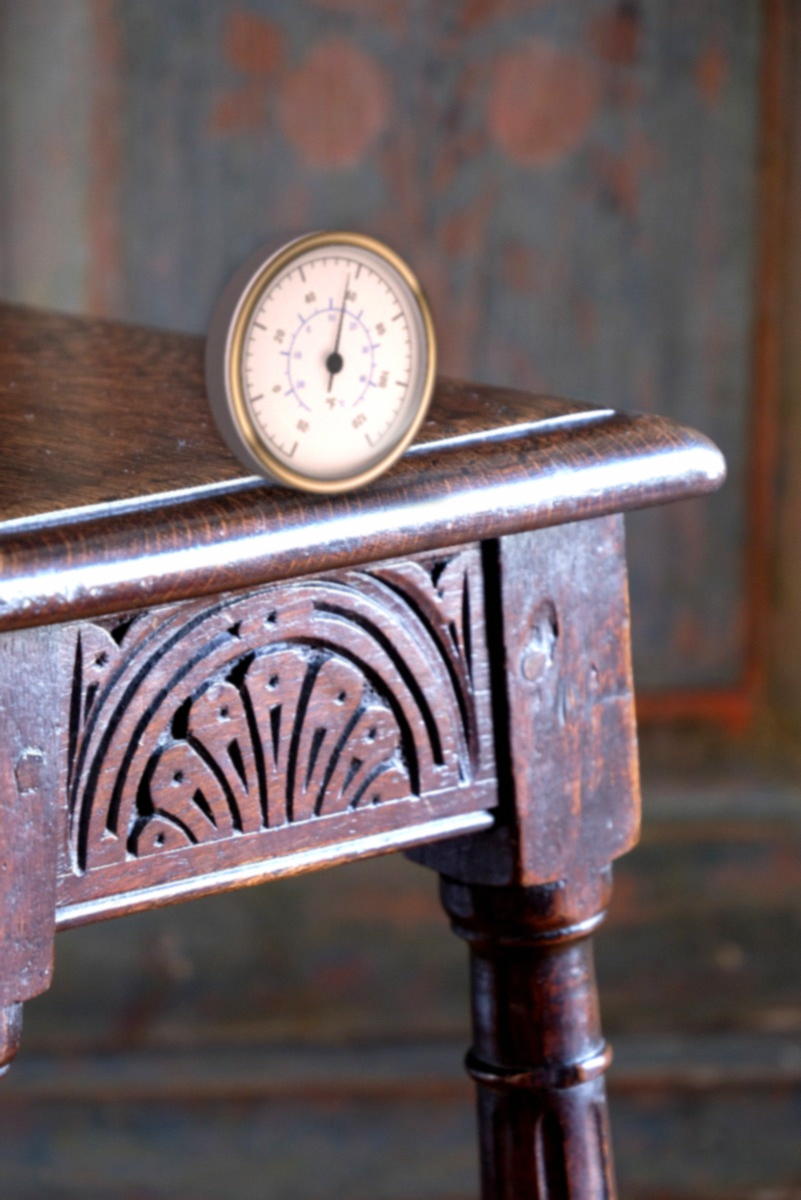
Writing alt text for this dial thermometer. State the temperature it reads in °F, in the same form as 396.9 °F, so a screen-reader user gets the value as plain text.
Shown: 56 °F
